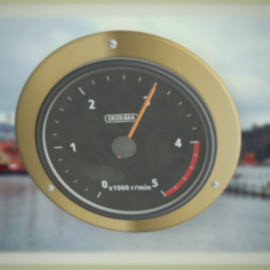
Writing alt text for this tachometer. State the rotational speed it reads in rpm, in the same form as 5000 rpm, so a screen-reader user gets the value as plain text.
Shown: 3000 rpm
